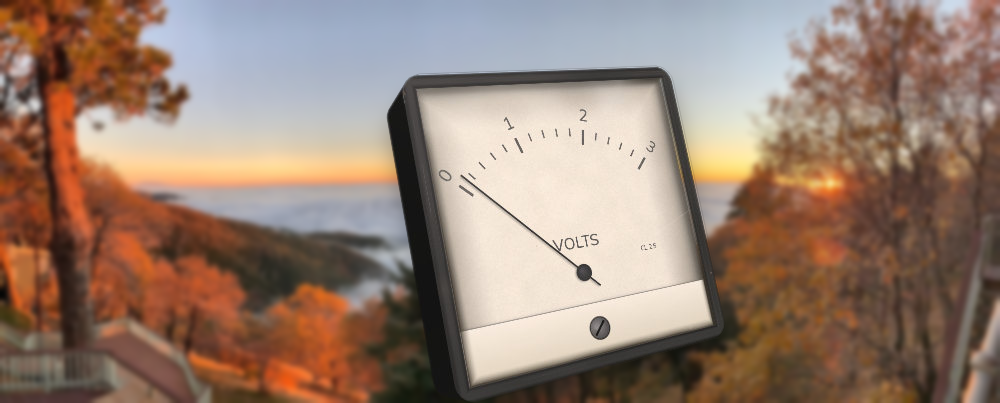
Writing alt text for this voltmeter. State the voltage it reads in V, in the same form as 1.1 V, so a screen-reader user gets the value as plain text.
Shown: 0.1 V
